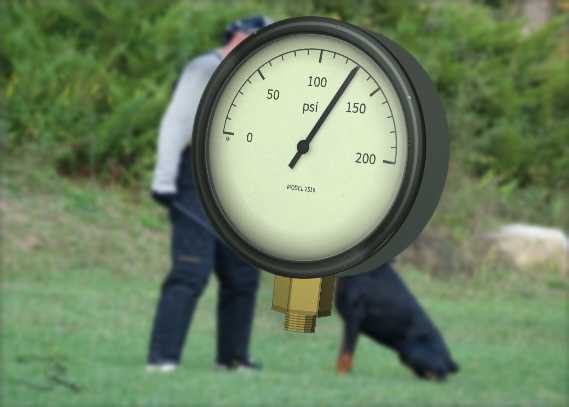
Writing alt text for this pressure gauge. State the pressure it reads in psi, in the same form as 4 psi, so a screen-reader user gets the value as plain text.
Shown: 130 psi
